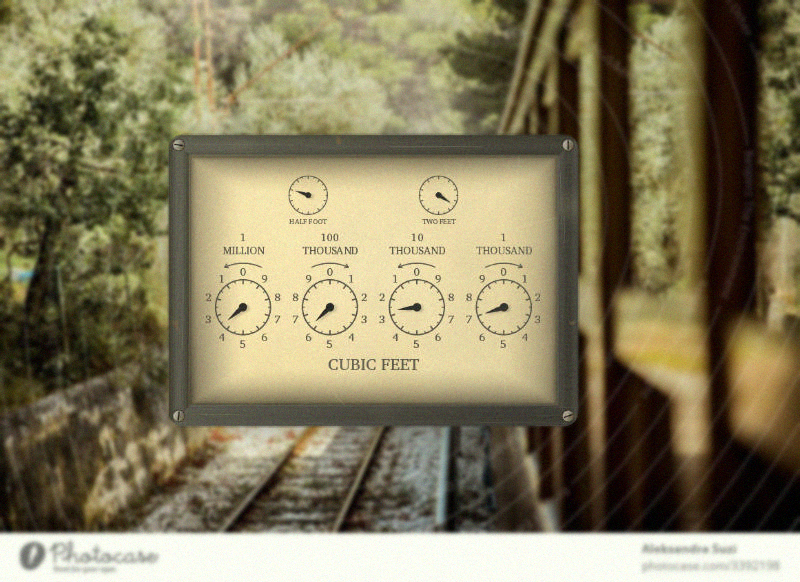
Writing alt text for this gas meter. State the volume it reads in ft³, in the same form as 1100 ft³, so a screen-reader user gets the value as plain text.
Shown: 362700 ft³
